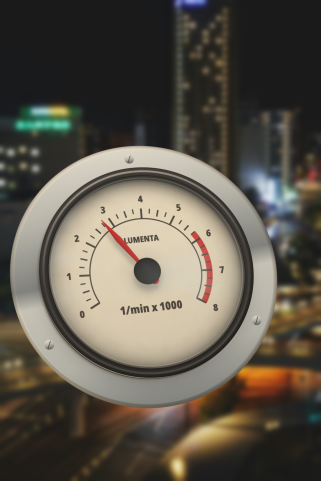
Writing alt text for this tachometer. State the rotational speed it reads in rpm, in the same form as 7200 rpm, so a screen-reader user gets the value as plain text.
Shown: 2750 rpm
